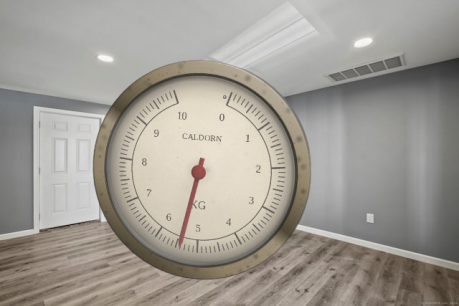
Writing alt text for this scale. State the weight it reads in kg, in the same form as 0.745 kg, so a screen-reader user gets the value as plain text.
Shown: 5.4 kg
